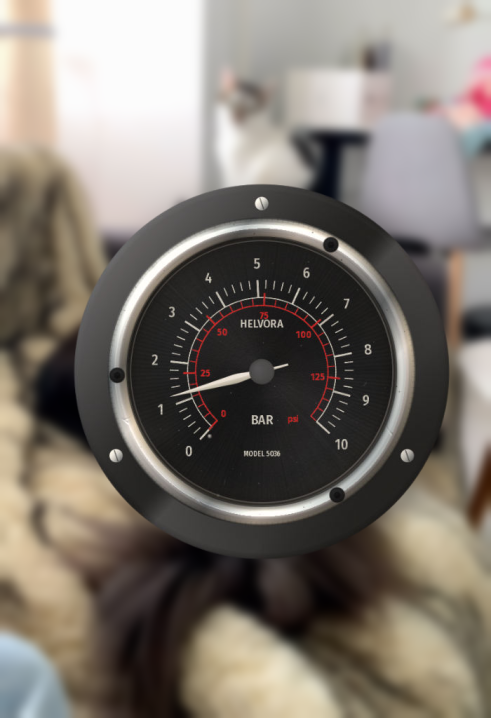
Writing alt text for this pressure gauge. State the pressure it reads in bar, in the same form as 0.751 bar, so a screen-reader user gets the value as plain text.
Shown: 1.2 bar
